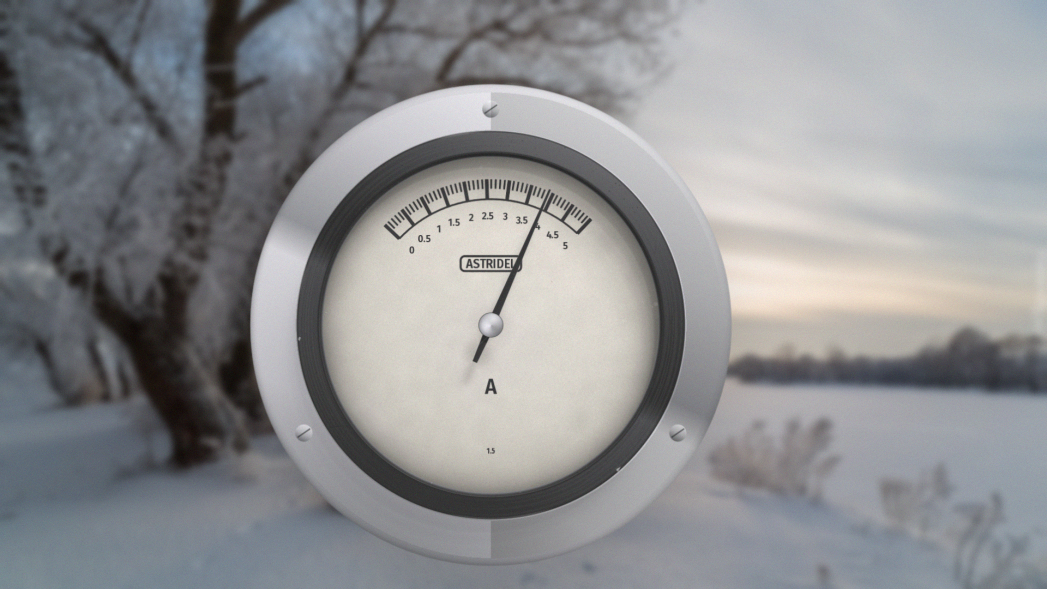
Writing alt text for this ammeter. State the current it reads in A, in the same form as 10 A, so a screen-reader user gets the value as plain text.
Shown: 3.9 A
